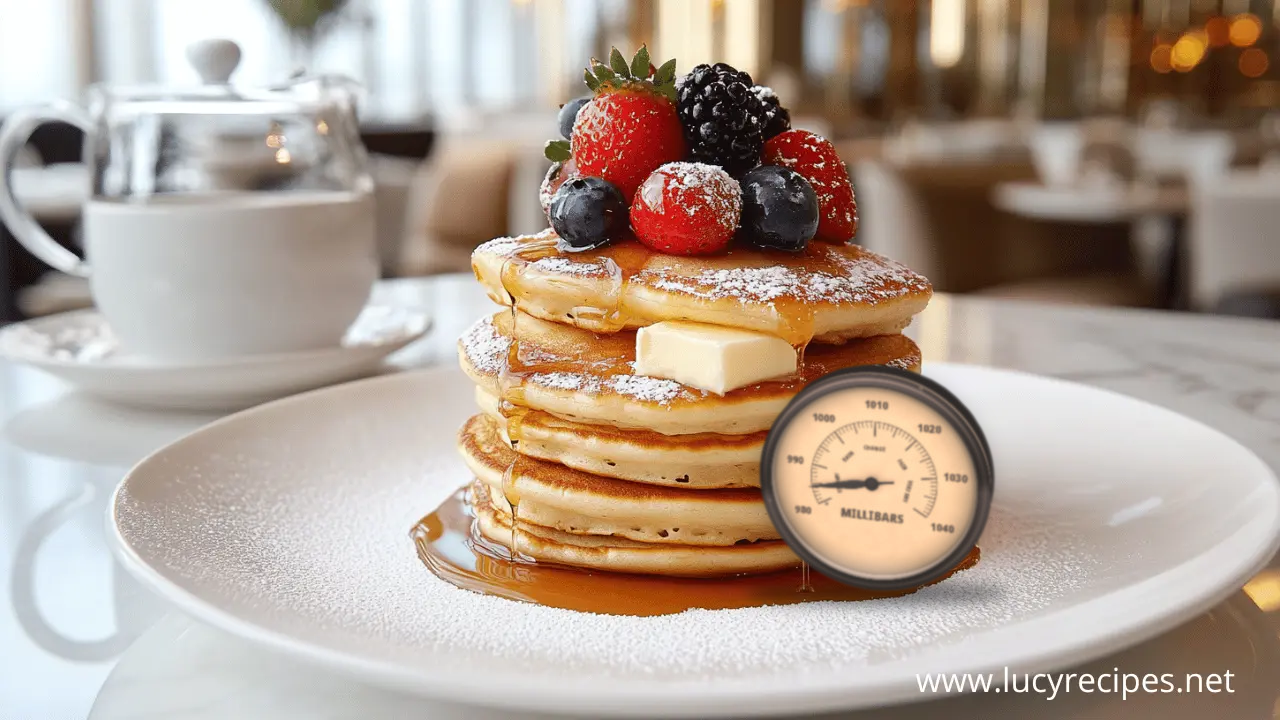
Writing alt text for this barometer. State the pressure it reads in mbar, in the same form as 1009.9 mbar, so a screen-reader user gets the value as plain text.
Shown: 985 mbar
